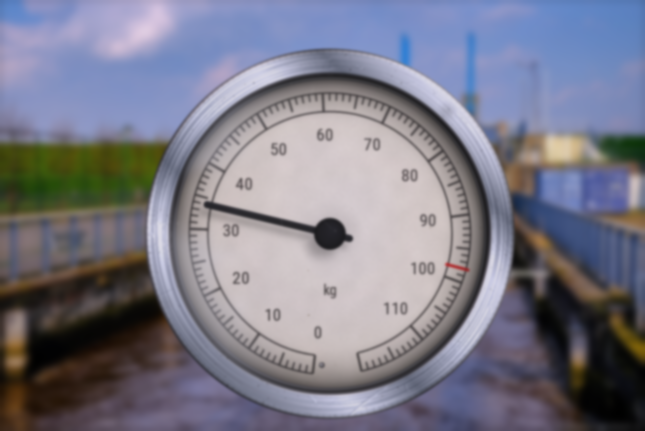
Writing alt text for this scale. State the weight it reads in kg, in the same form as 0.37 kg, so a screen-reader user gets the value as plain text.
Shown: 34 kg
